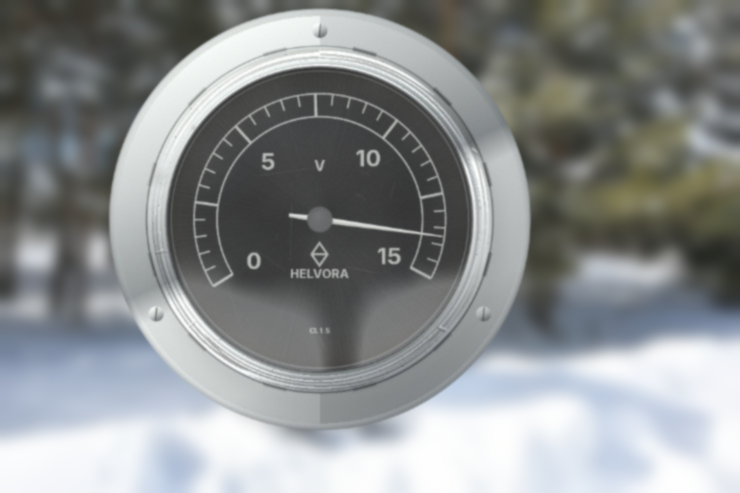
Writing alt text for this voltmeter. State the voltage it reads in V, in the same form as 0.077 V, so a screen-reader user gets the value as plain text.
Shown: 13.75 V
